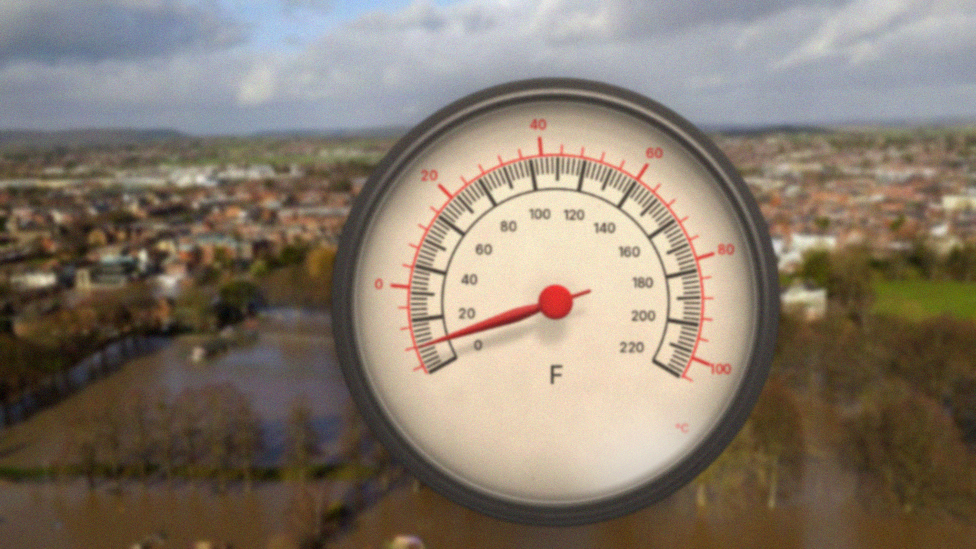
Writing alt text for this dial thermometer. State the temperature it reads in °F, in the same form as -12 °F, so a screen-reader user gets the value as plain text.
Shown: 10 °F
